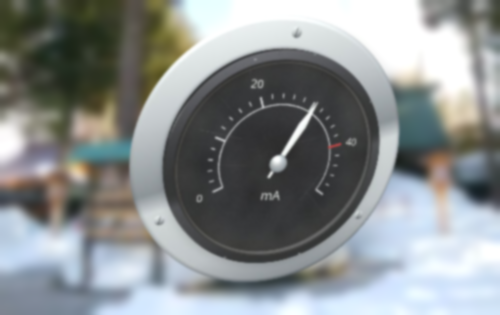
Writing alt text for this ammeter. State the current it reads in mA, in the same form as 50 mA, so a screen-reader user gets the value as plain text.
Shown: 30 mA
